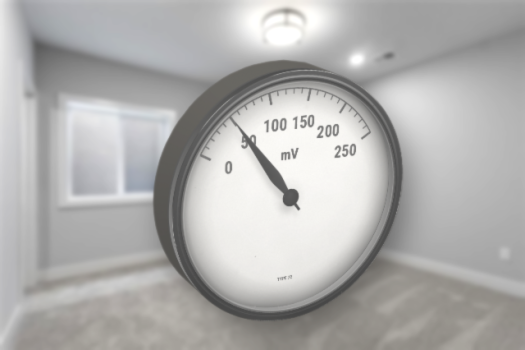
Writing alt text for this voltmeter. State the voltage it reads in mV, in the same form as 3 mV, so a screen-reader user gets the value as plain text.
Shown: 50 mV
